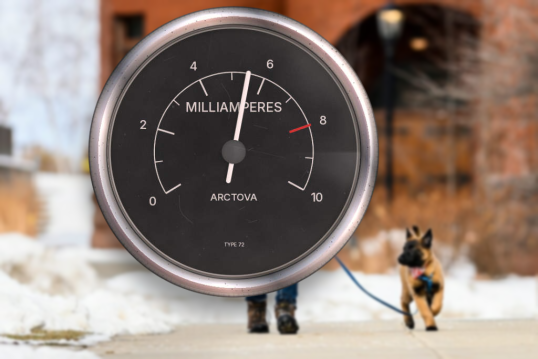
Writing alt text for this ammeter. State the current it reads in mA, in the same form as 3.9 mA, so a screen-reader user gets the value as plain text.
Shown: 5.5 mA
